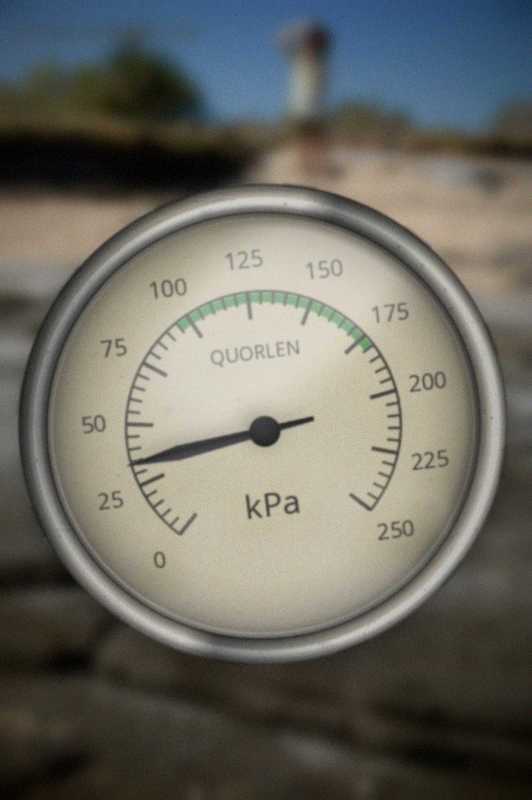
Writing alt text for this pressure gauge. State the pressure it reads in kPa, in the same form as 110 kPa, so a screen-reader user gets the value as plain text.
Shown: 35 kPa
